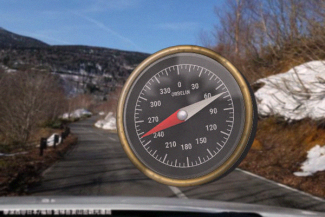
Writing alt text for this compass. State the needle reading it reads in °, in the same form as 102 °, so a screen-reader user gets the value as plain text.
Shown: 250 °
